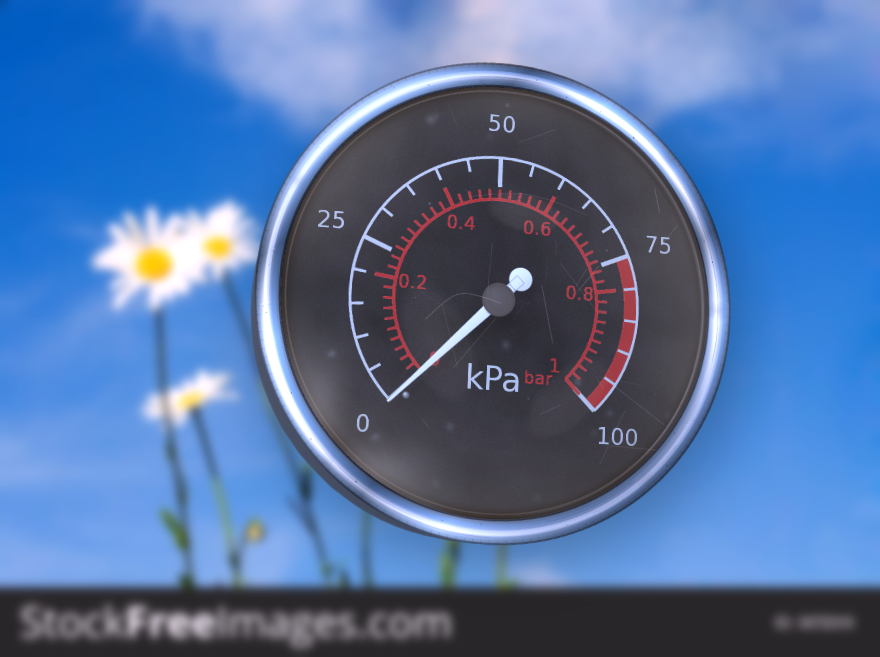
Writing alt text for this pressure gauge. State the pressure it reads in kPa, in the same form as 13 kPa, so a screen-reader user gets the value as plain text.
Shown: 0 kPa
